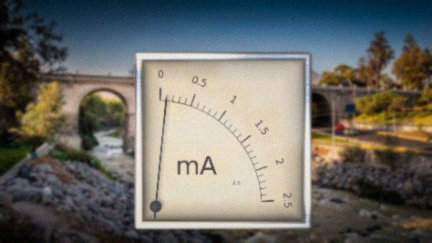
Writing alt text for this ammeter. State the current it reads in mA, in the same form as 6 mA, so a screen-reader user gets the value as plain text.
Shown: 0.1 mA
